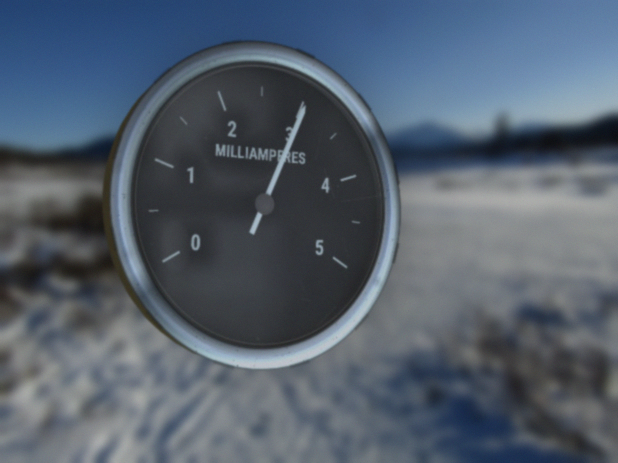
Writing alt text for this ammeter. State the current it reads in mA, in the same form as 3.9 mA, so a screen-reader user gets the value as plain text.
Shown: 3 mA
